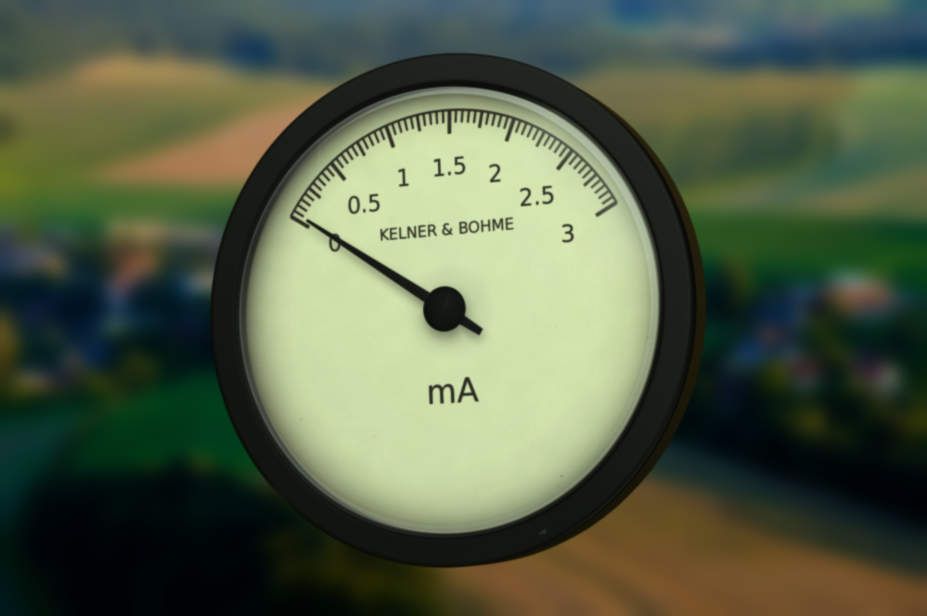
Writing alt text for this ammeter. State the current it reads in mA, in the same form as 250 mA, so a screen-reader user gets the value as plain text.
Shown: 0.05 mA
